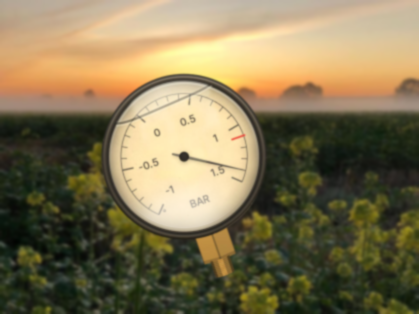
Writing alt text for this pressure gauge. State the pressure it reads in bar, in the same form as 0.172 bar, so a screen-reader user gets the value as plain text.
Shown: 1.4 bar
